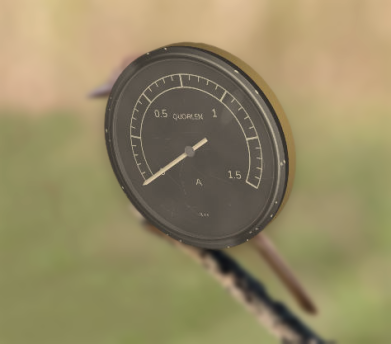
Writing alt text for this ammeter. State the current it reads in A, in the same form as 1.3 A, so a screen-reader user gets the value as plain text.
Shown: 0 A
